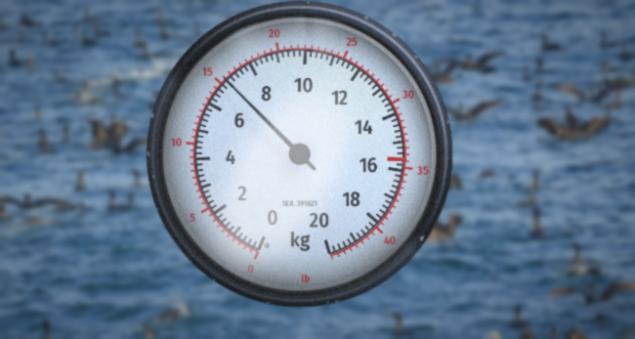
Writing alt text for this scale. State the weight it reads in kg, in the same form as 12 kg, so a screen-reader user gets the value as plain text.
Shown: 7 kg
